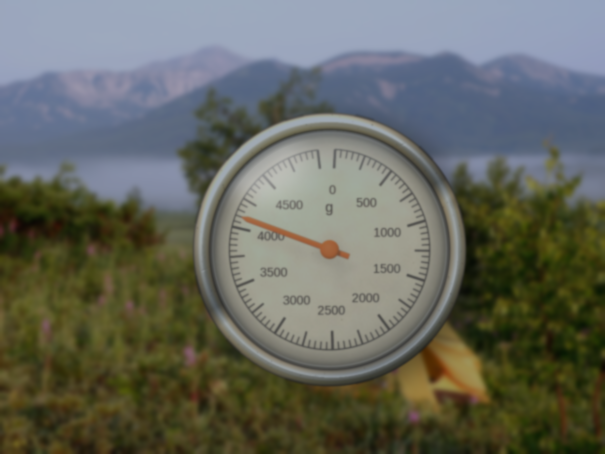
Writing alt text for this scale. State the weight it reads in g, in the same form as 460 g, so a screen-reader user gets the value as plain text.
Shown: 4100 g
